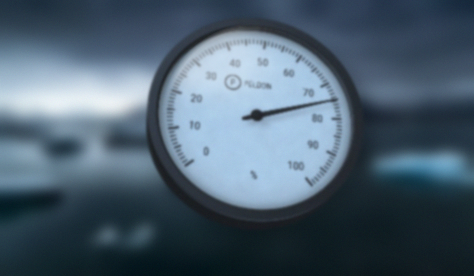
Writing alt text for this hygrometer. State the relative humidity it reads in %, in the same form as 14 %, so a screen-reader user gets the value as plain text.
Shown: 75 %
